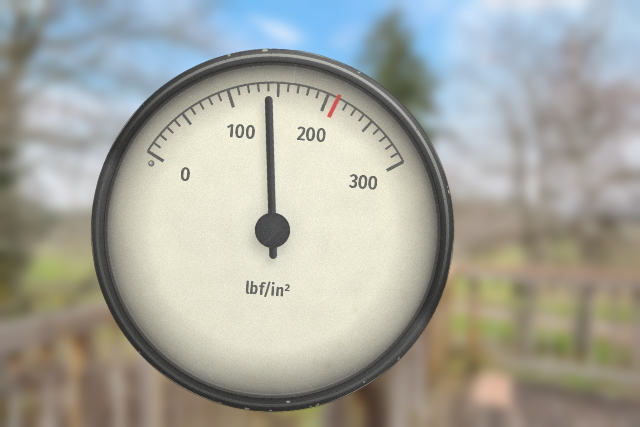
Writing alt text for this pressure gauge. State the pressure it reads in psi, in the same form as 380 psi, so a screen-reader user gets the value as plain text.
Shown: 140 psi
